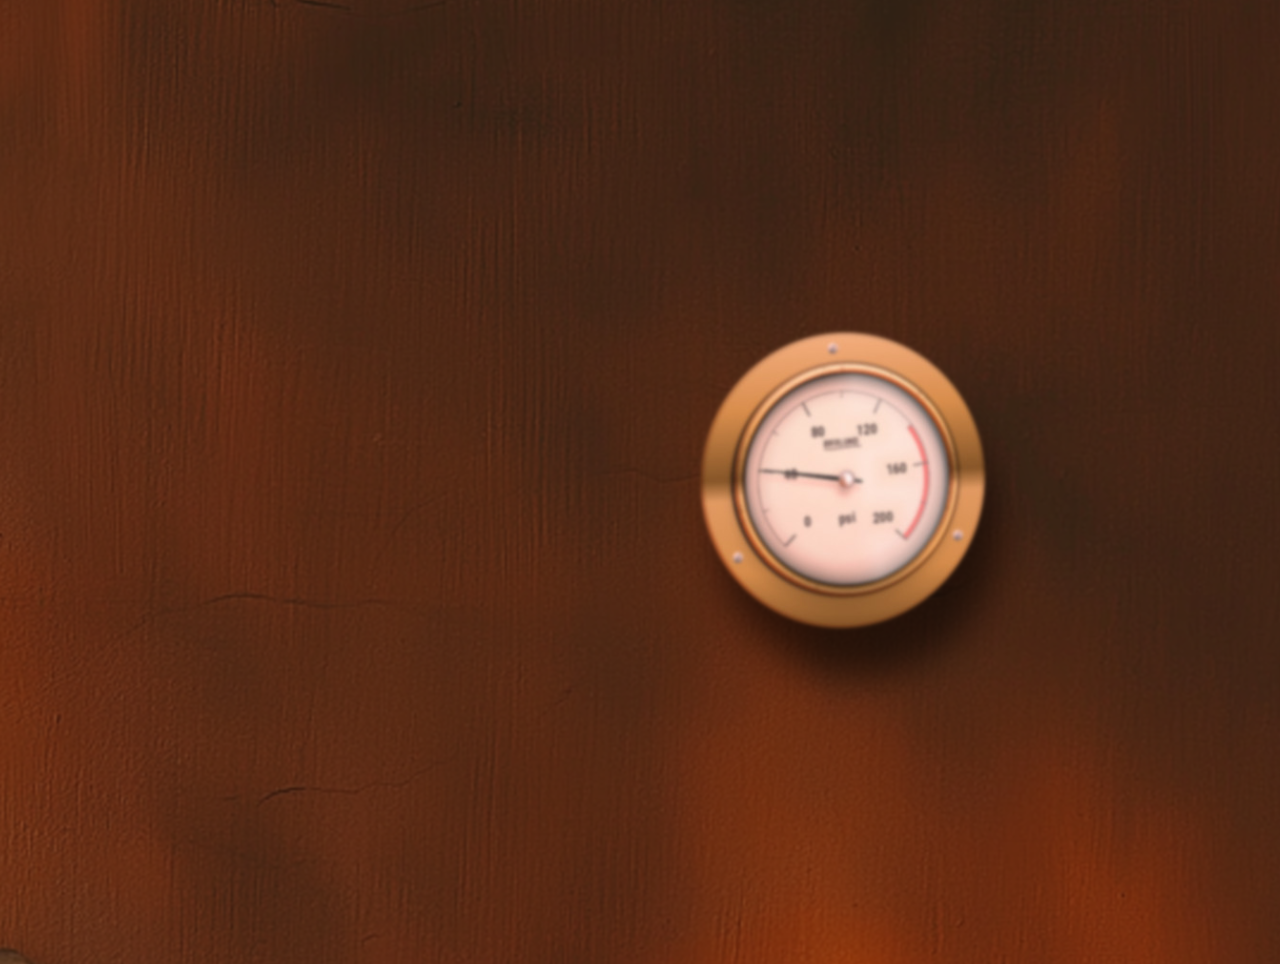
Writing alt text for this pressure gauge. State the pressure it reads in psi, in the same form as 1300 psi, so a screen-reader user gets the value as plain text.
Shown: 40 psi
